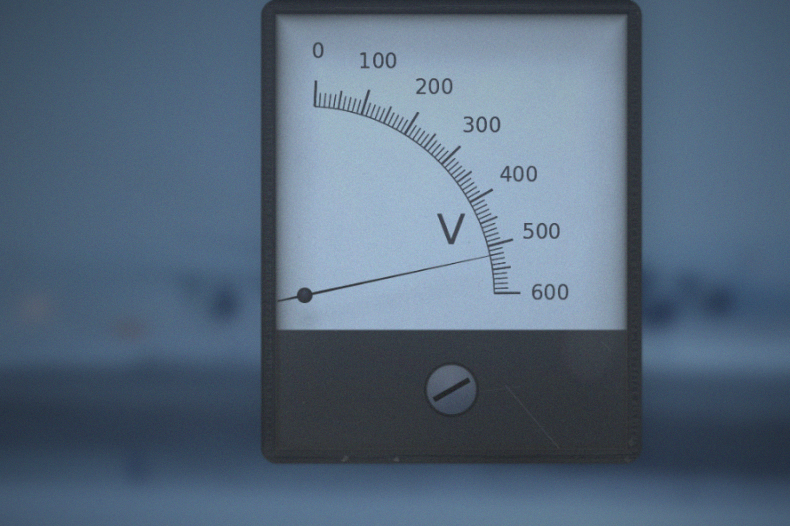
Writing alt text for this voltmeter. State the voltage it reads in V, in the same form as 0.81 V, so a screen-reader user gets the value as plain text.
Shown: 520 V
